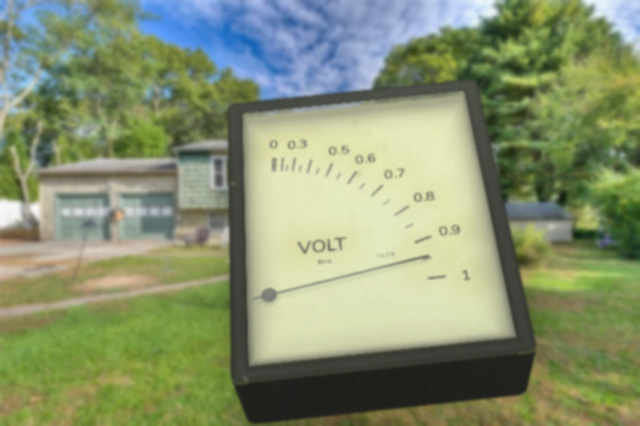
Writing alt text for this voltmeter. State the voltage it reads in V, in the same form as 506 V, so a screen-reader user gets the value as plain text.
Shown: 0.95 V
